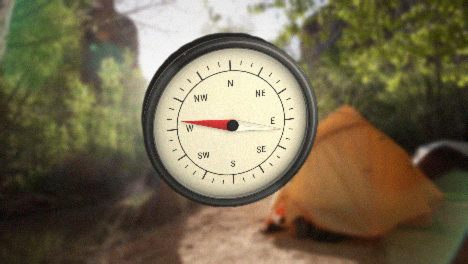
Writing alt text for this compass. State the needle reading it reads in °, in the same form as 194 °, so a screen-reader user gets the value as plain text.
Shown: 280 °
